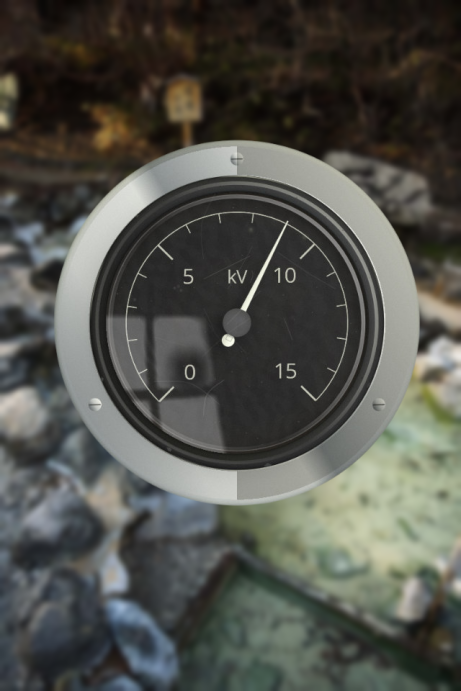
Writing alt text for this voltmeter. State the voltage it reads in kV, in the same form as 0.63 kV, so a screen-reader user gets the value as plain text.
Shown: 9 kV
